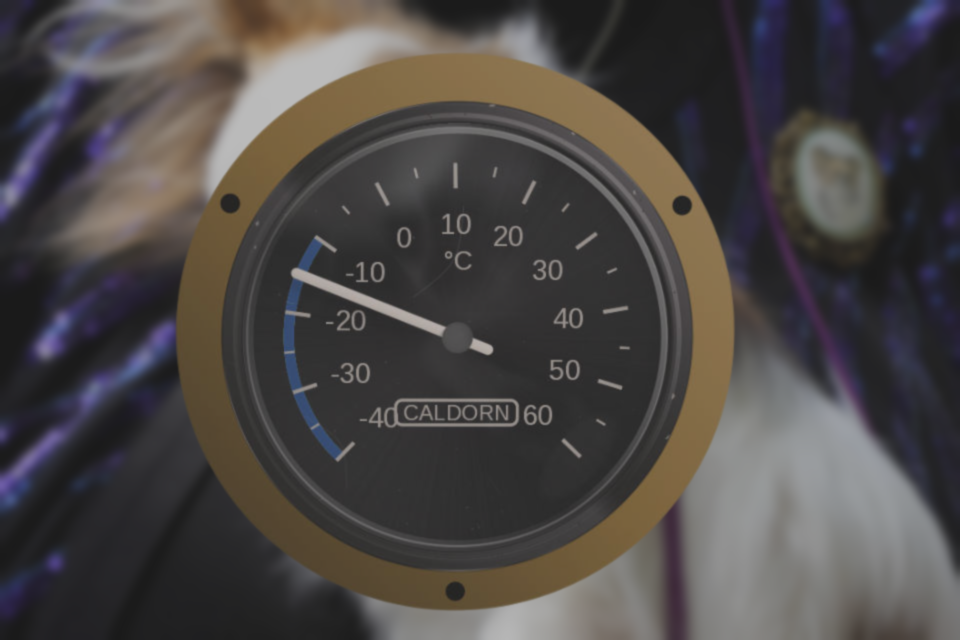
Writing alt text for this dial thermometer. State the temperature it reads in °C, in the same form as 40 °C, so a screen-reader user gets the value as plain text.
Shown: -15 °C
